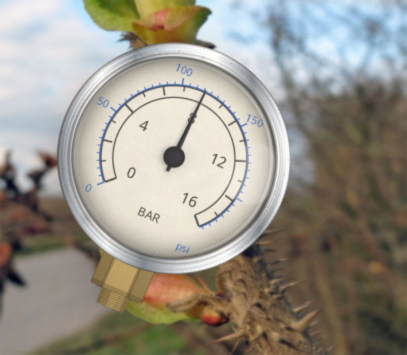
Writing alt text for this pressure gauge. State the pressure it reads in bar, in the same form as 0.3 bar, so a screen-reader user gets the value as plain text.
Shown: 8 bar
